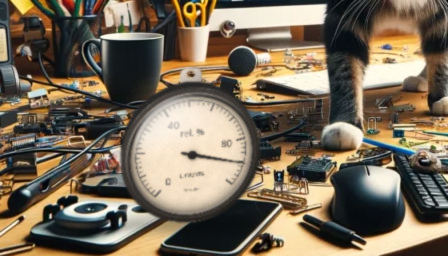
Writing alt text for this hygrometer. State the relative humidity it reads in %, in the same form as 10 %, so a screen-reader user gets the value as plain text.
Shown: 90 %
